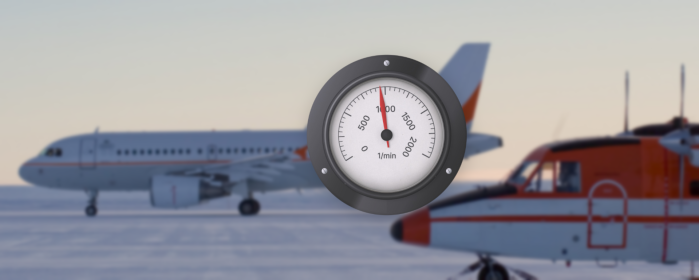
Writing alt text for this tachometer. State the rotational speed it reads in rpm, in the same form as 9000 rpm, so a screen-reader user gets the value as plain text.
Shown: 950 rpm
